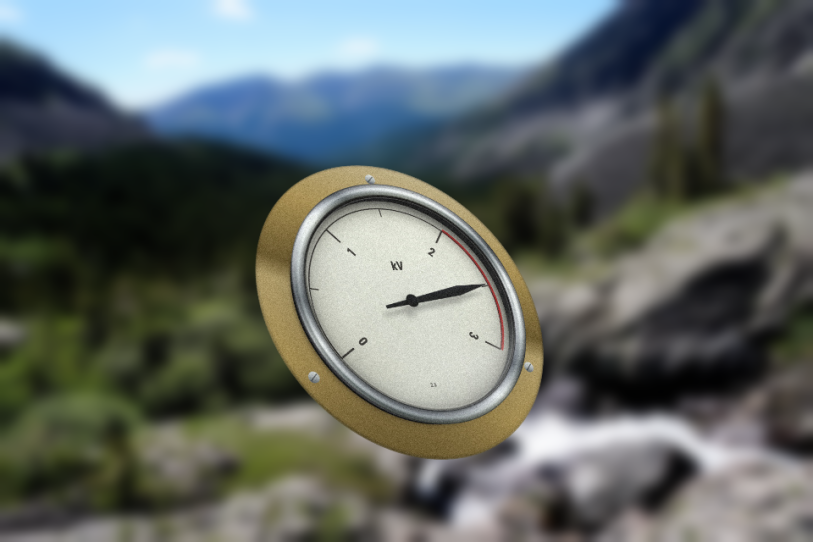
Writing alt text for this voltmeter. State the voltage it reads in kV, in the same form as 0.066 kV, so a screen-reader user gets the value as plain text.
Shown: 2.5 kV
